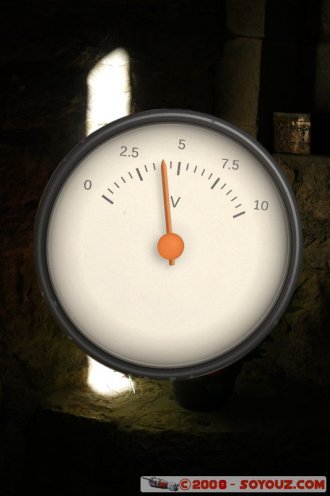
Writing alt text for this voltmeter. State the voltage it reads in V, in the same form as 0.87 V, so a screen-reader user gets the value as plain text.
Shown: 4 V
